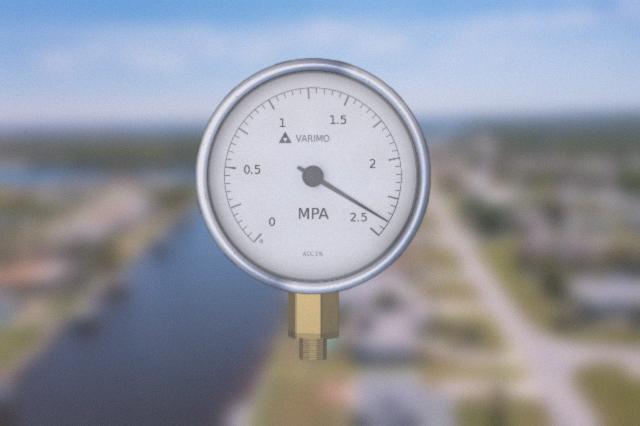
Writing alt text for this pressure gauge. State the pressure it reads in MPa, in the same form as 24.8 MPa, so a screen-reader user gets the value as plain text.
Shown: 2.4 MPa
